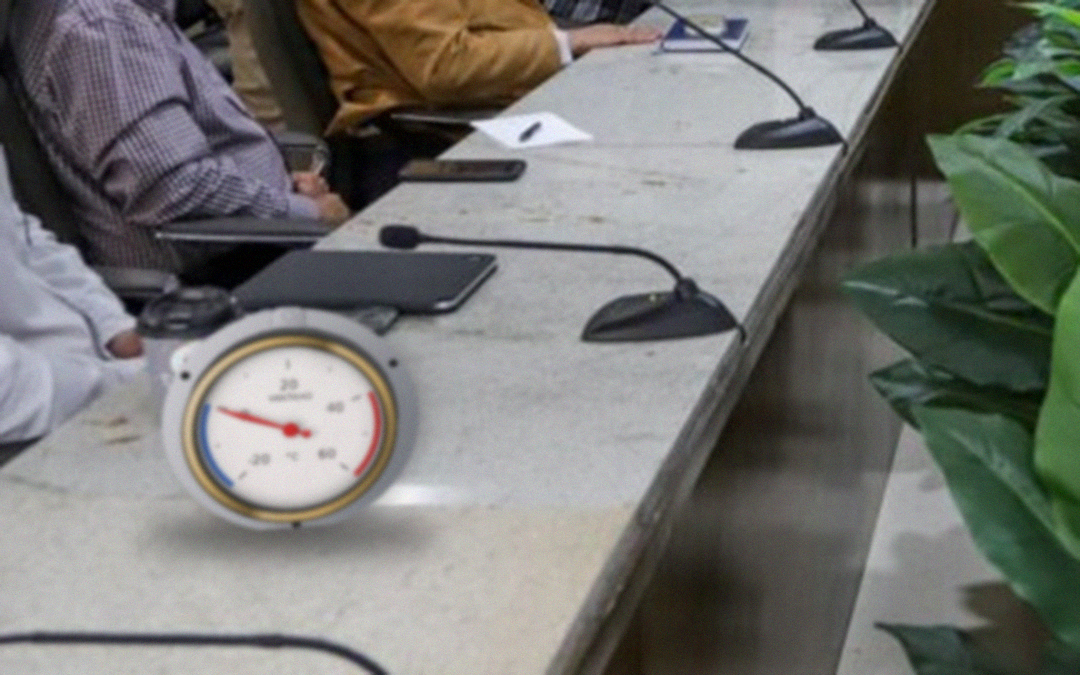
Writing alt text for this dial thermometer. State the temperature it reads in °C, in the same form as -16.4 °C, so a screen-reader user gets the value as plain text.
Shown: 0 °C
